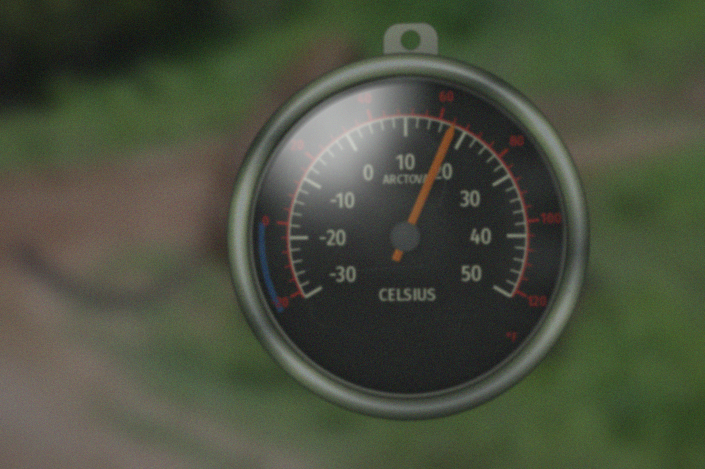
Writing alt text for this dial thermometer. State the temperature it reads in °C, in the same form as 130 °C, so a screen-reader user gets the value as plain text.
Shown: 18 °C
